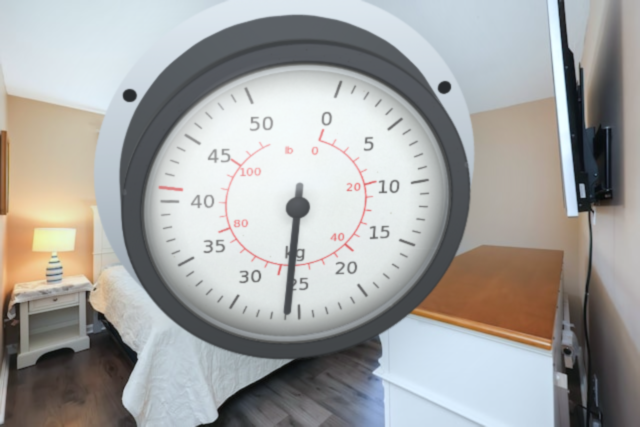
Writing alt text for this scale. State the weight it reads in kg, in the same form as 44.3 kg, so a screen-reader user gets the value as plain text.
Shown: 26 kg
